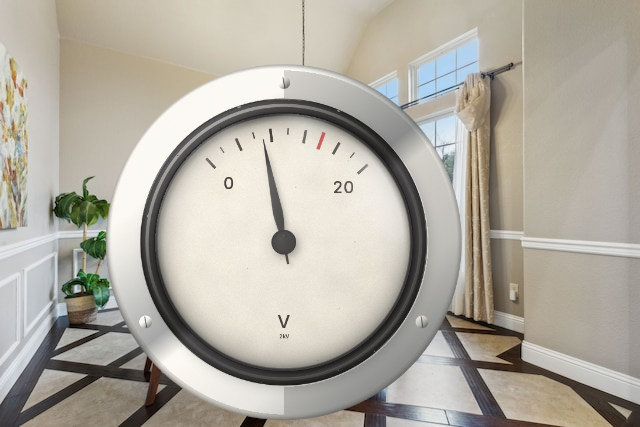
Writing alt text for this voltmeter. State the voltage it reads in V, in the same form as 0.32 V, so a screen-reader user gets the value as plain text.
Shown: 7 V
